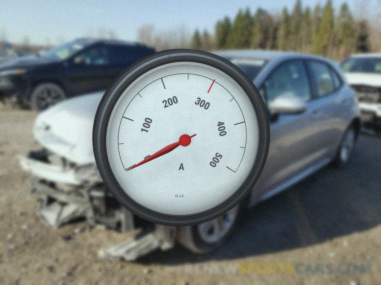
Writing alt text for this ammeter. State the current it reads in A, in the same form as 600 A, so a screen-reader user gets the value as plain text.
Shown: 0 A
